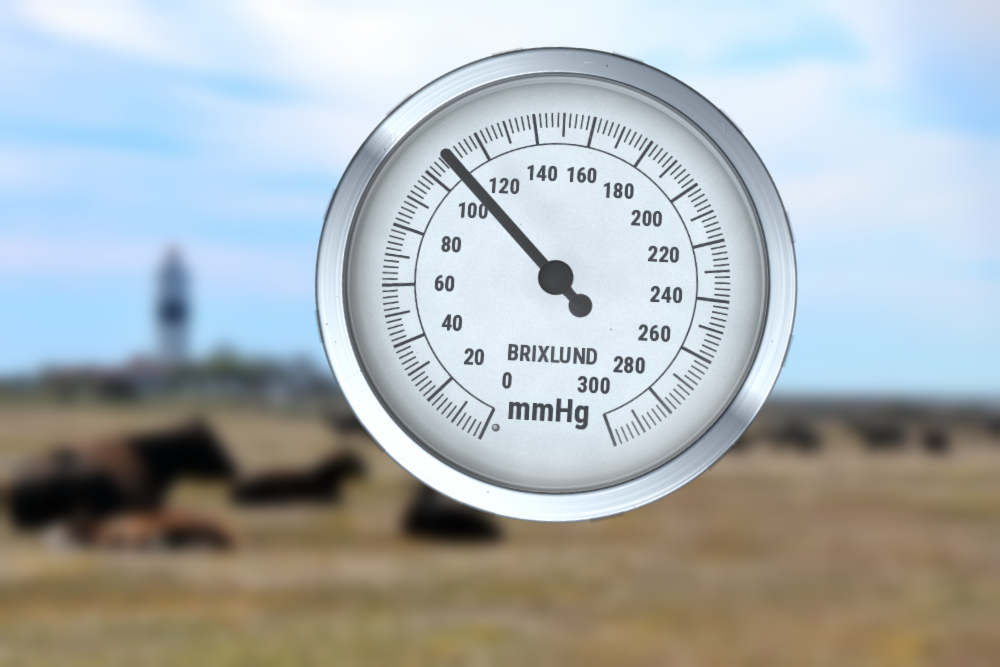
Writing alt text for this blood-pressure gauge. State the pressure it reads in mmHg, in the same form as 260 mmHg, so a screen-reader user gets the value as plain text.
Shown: 108 mmHg
